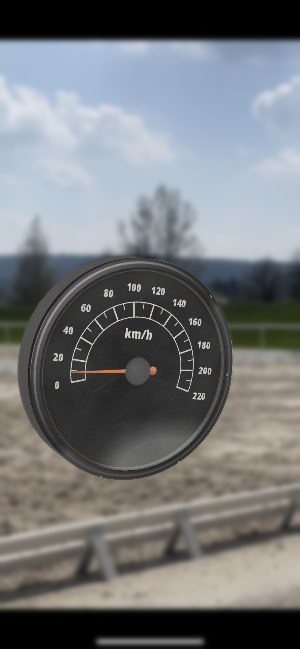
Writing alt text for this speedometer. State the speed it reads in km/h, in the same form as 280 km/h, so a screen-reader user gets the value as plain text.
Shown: 10 km/h
